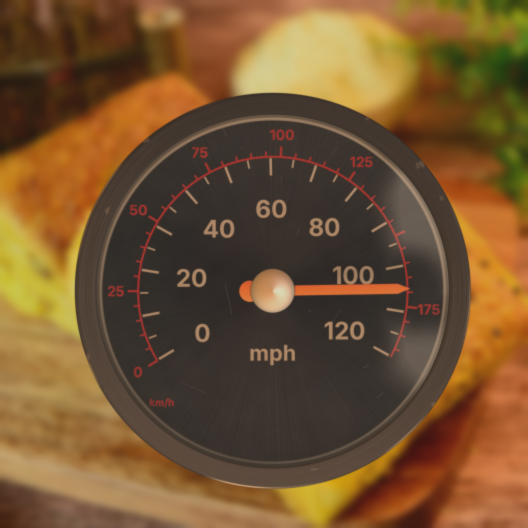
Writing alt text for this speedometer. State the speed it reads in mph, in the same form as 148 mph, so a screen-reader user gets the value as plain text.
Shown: 105 mph
